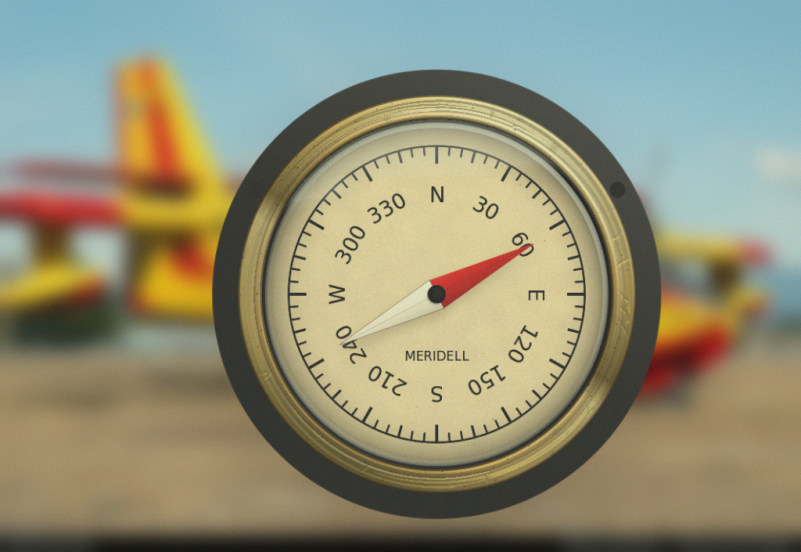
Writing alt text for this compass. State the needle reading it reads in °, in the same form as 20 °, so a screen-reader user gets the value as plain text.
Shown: 62.5 °
